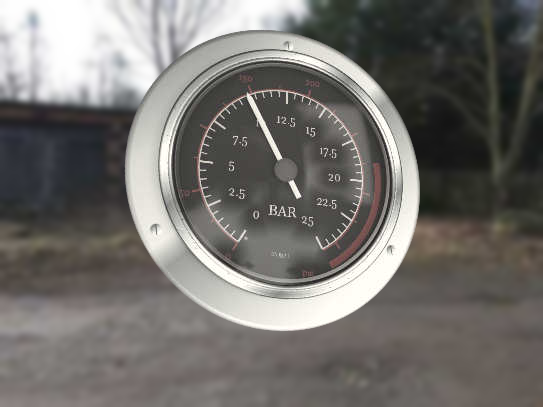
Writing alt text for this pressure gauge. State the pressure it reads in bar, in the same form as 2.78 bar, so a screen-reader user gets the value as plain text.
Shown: 10 bar
